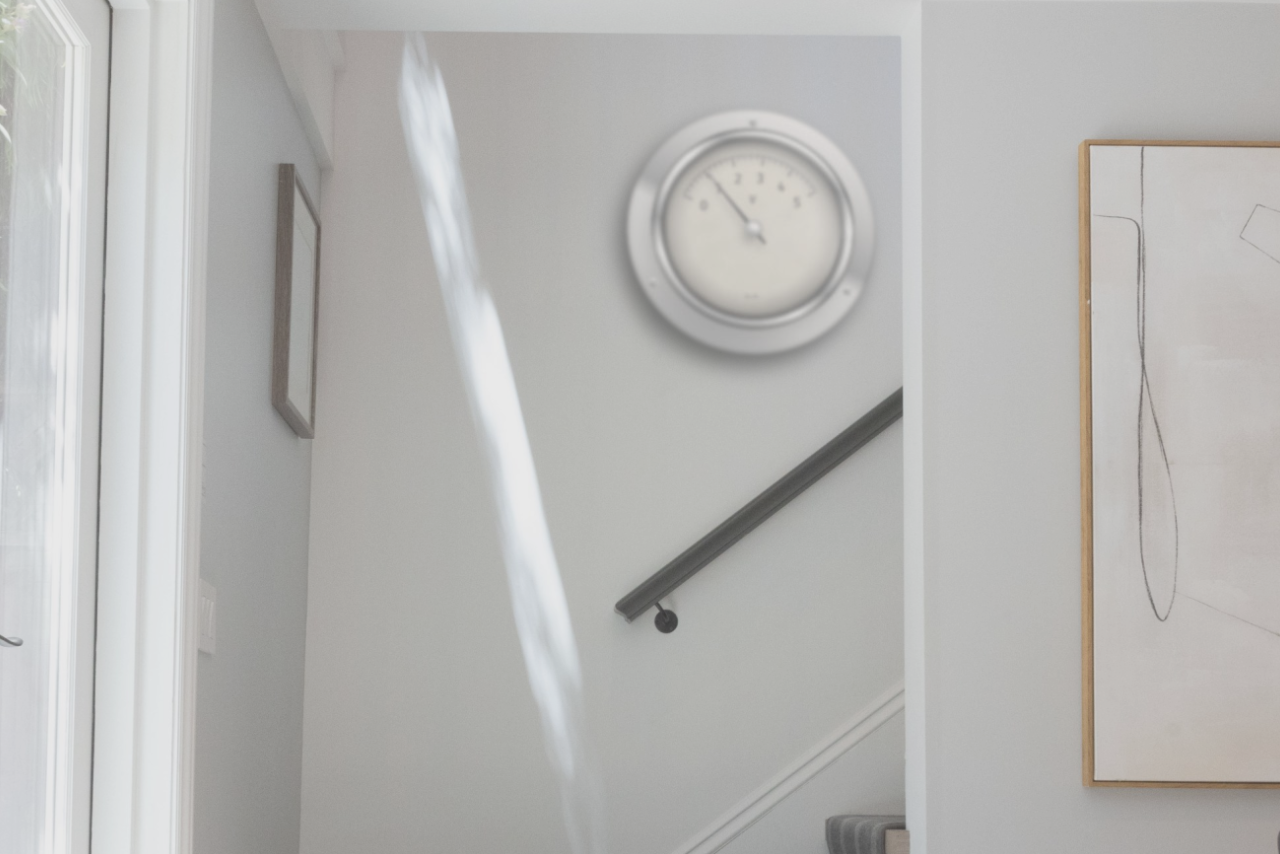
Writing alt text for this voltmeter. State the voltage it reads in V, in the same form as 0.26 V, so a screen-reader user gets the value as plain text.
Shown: 1 V
